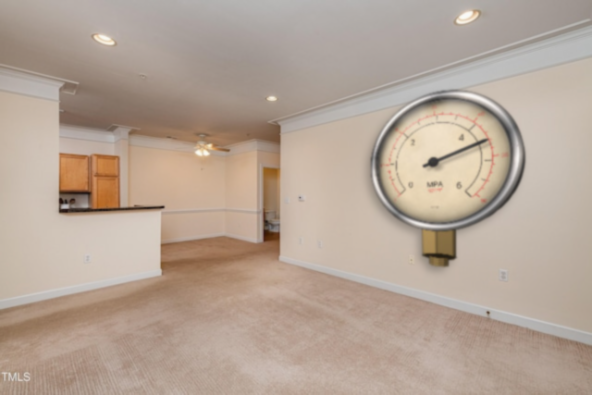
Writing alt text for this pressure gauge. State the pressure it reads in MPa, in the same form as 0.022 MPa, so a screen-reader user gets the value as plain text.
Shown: 4.5 MPa
